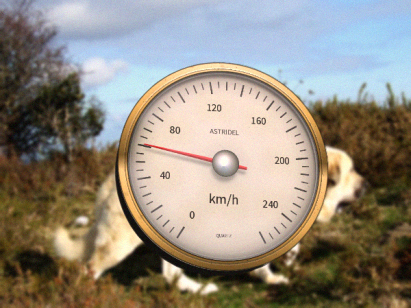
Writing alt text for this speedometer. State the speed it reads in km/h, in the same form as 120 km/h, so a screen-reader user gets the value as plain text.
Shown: 60 km/h
